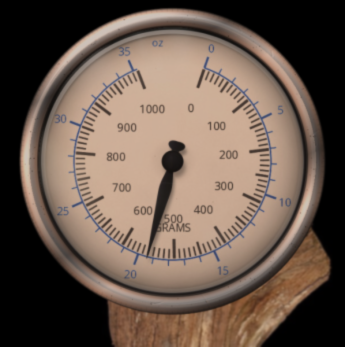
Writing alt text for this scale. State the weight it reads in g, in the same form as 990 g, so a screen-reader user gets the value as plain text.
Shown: 550 g
